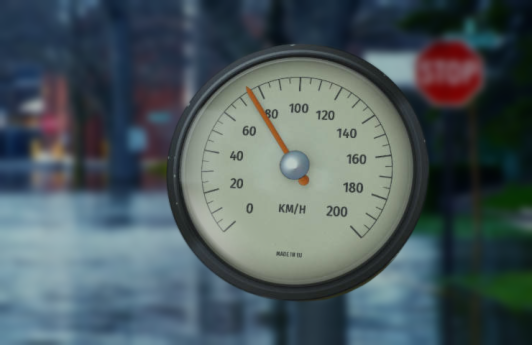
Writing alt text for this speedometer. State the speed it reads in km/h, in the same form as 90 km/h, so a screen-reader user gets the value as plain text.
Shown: 75 km/h
